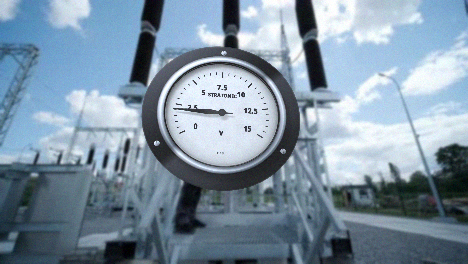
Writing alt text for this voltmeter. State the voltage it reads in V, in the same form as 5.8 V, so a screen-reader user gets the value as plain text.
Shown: 2 V
